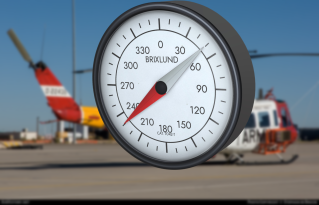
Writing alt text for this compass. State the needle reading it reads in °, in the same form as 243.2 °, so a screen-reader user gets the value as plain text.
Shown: 230 °
